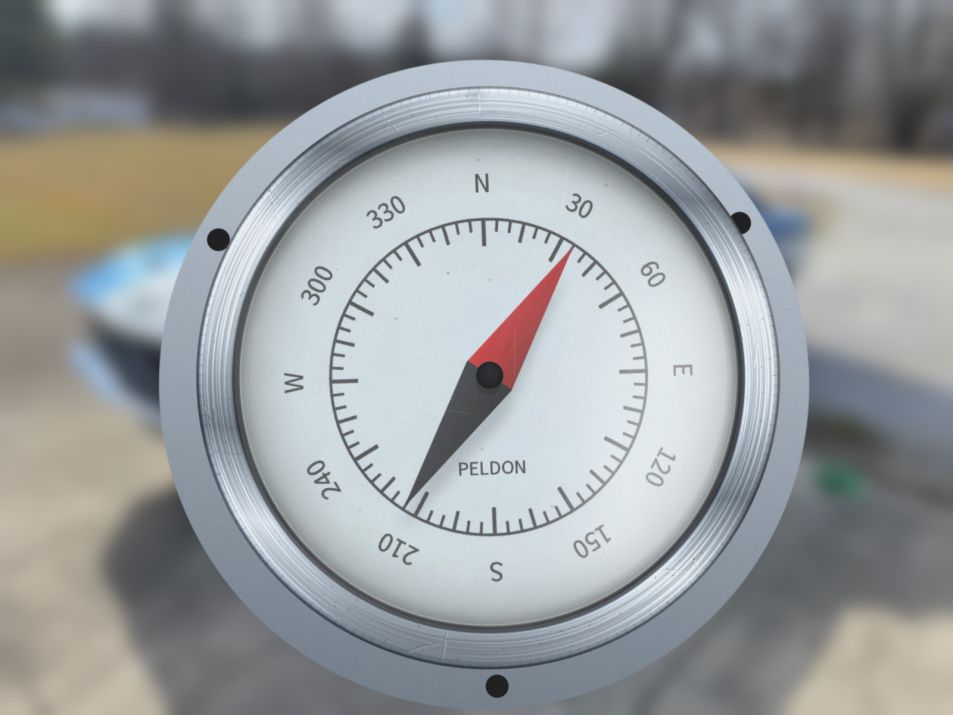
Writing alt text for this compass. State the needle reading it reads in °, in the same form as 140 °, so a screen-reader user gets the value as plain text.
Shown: 35 °
